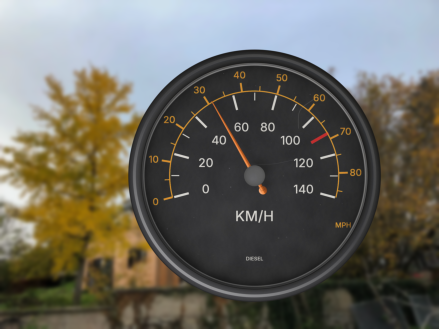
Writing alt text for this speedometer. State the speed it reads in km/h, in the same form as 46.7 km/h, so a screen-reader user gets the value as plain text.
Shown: 50 km/h
